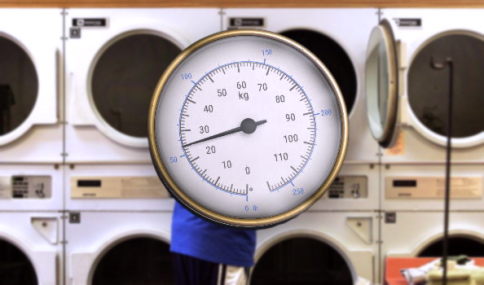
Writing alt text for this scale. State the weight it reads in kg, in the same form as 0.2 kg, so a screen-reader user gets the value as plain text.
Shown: 25 kg
